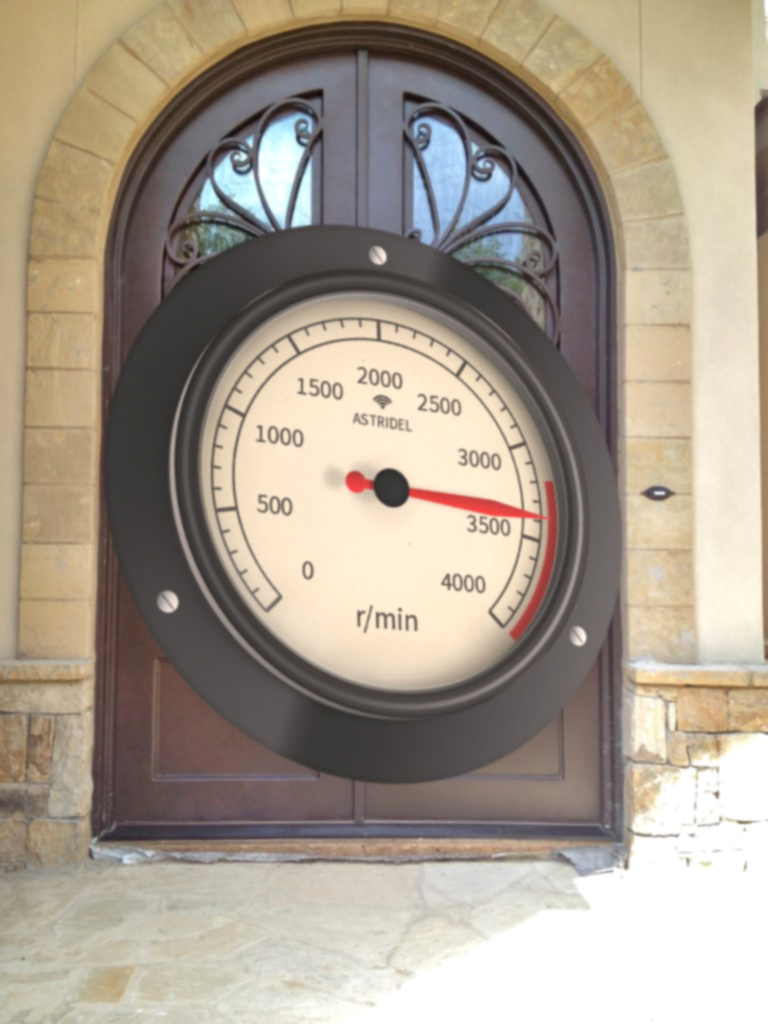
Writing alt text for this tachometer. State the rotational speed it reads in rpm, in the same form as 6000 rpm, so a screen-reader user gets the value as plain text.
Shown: 3400 rpm
